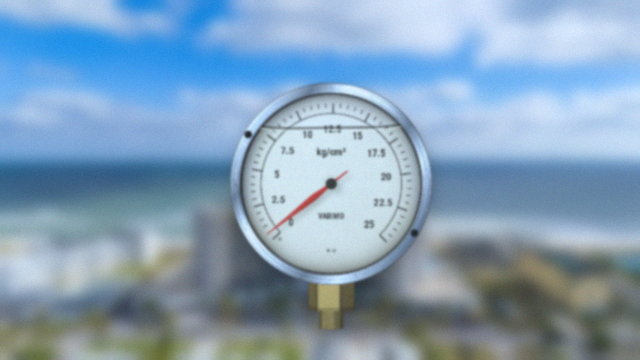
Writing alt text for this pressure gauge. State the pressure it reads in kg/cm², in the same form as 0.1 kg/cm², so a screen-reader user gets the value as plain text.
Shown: 0.5 kg/cm²
